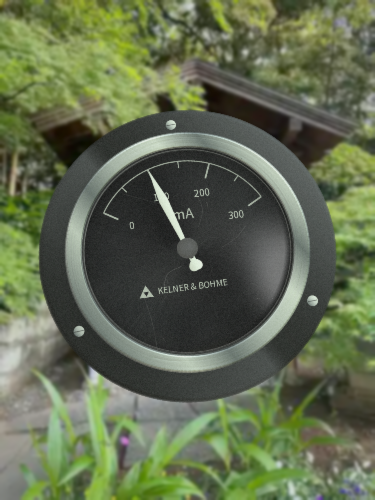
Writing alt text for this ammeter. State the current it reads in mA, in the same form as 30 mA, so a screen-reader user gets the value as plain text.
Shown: 100 mA
